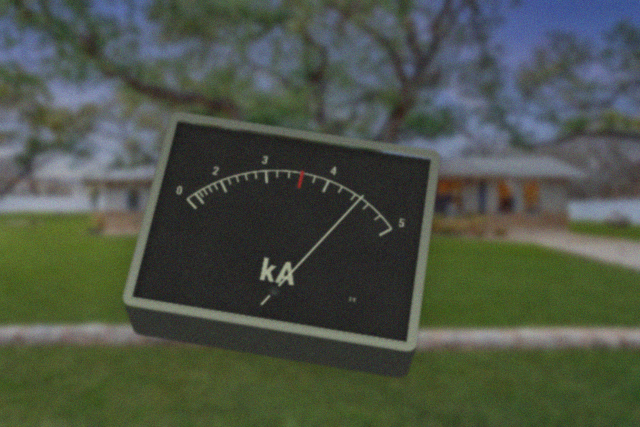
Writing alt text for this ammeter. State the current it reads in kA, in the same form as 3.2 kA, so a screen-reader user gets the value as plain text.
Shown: 4.5 kA
